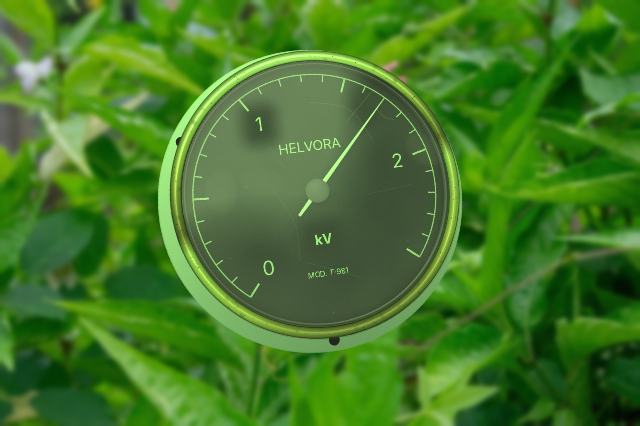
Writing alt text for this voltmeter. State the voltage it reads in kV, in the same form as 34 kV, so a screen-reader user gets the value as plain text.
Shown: 1.7 kV
